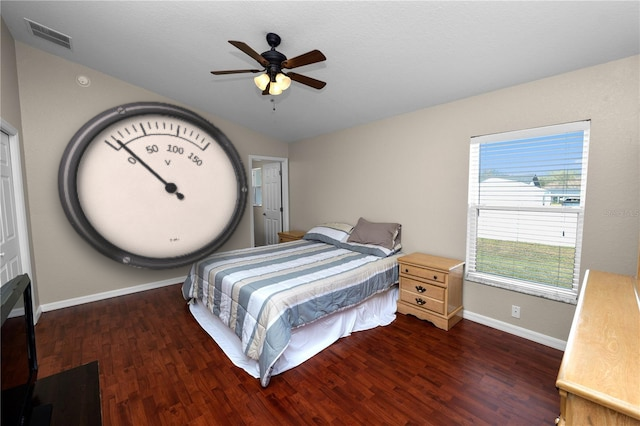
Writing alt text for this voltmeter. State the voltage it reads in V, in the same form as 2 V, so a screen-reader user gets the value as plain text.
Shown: 10 V
